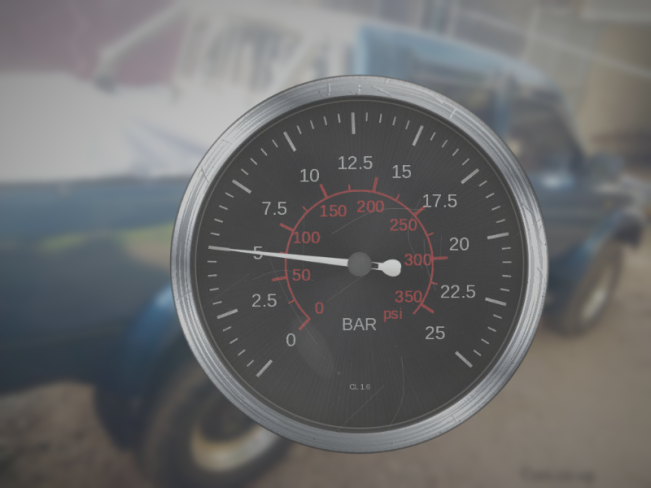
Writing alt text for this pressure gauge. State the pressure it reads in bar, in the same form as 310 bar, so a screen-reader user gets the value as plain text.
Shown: 5 bar
